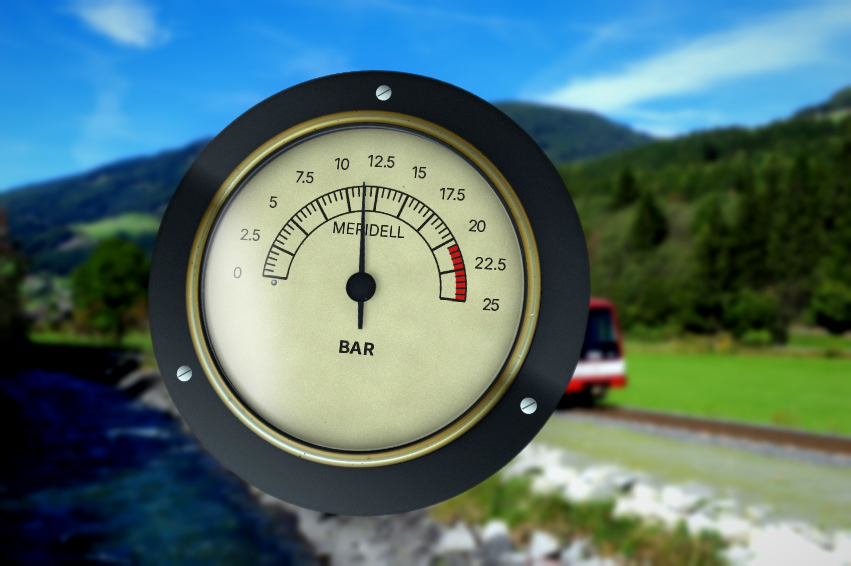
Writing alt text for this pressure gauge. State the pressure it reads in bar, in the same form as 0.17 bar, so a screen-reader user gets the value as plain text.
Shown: 11.5 bar
